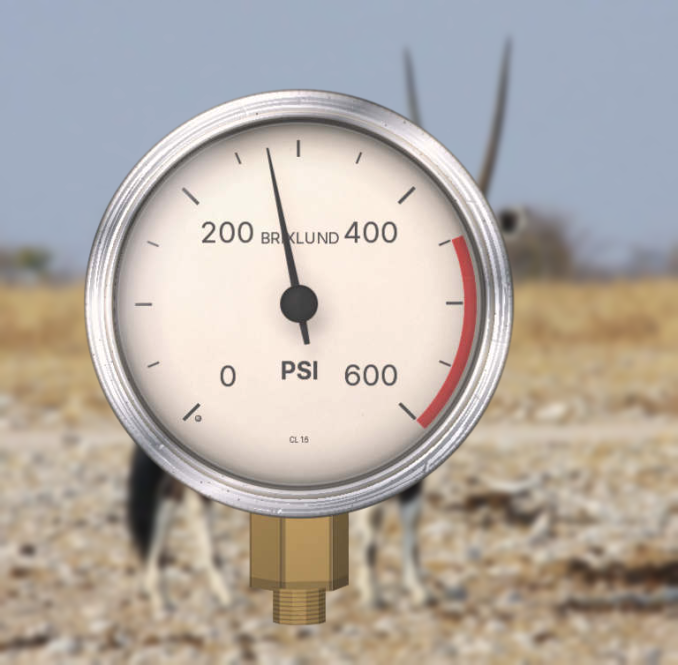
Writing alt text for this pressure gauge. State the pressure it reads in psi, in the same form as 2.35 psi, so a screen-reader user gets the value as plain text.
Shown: 275 psi
